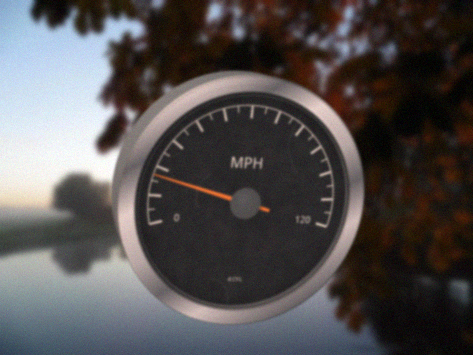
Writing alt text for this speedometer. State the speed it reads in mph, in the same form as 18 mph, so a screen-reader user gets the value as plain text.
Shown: 17.5 mph
